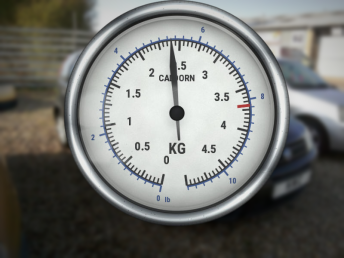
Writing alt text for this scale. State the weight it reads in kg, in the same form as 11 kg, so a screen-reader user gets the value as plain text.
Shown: 2.4 kg
